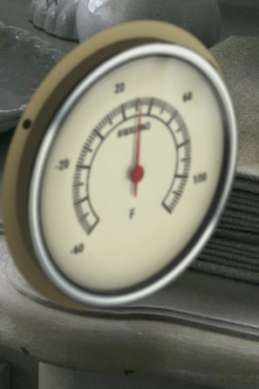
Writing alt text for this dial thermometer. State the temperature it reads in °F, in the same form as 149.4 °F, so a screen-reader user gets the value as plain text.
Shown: 30 °F
